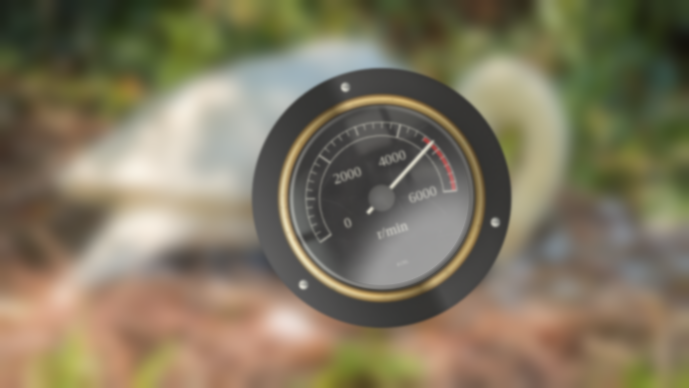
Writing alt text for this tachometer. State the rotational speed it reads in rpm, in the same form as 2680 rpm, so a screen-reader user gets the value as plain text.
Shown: 4800 rpm
